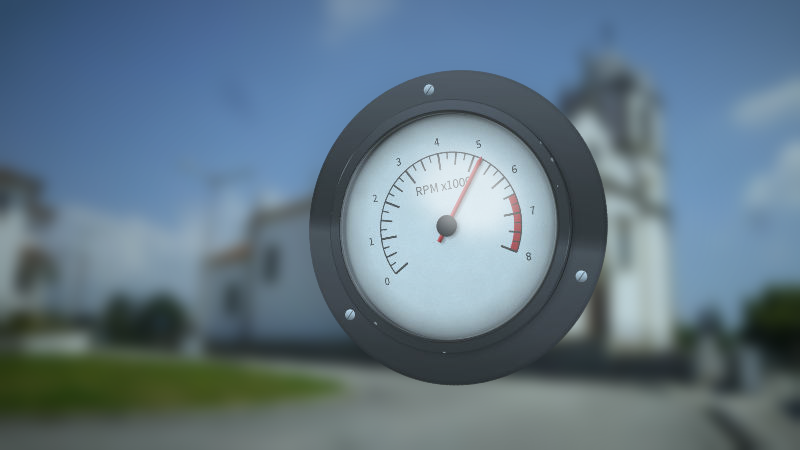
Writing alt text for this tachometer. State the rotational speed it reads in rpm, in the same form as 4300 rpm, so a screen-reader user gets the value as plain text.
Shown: 5250 rpm
